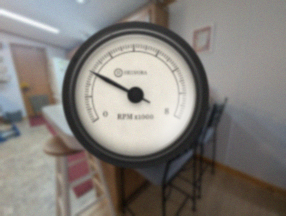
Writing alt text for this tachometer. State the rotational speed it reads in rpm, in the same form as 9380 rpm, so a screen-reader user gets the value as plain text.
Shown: 2000 rpm
